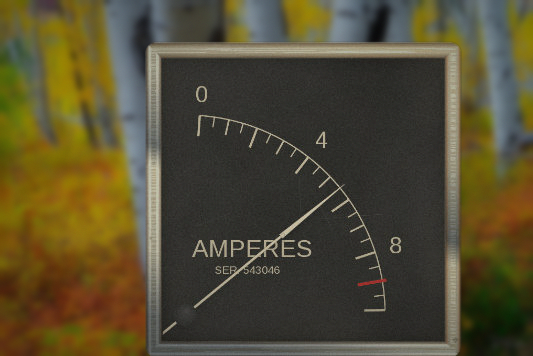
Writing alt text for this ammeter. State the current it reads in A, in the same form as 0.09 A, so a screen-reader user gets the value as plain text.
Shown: 5.5 A
